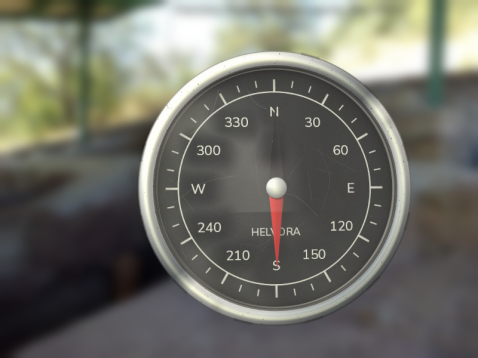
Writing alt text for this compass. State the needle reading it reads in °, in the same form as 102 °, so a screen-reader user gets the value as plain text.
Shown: 180 °
